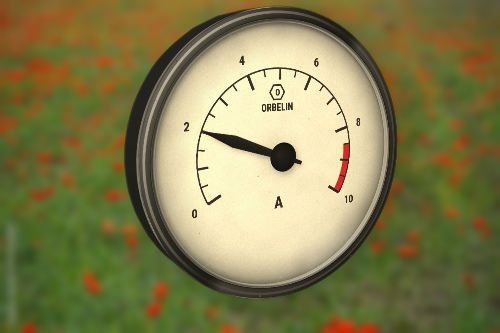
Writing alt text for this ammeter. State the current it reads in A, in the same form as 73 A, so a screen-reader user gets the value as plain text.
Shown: 2 A
